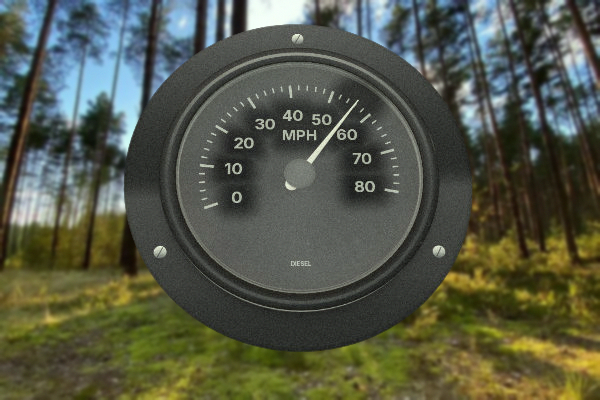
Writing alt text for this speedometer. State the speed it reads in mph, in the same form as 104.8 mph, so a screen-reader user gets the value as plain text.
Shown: 56 mph
